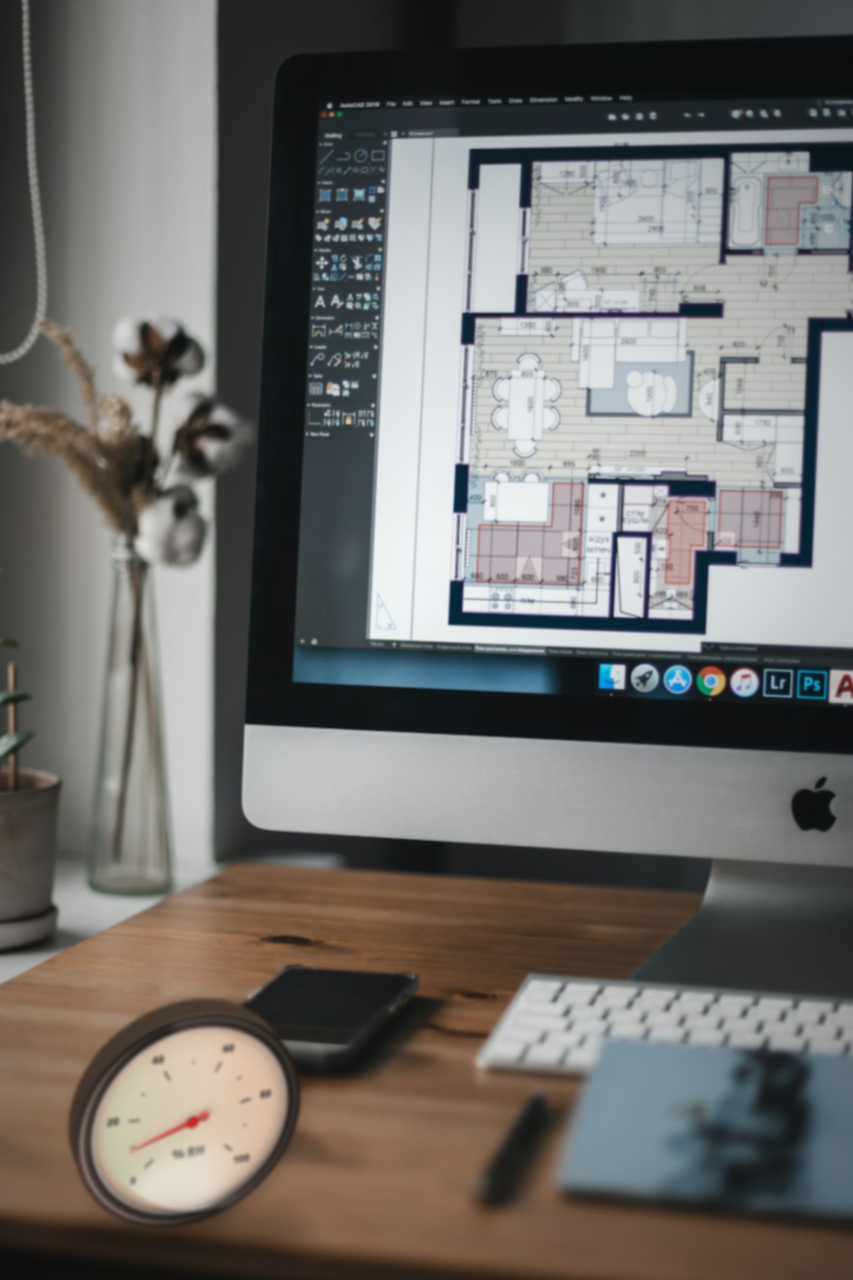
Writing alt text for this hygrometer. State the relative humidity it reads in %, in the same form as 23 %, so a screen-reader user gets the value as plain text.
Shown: 10 %
